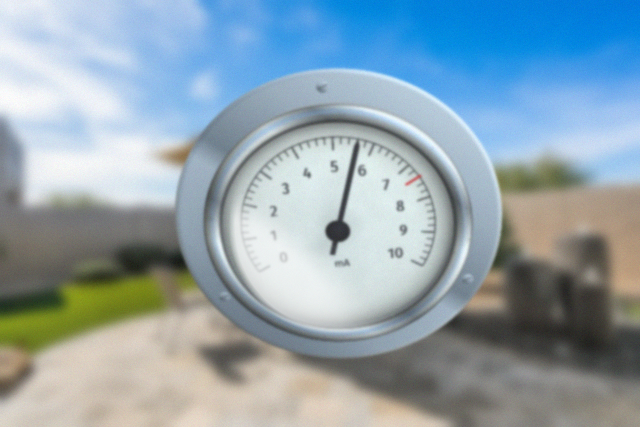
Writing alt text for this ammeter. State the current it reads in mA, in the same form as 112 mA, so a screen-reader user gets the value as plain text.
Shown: 5.6 mA
